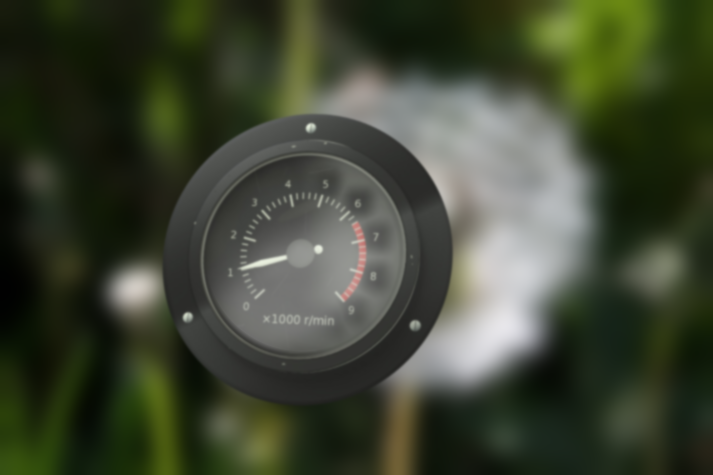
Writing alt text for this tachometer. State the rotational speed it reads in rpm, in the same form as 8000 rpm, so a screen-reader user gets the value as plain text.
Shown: 1000 rpm
